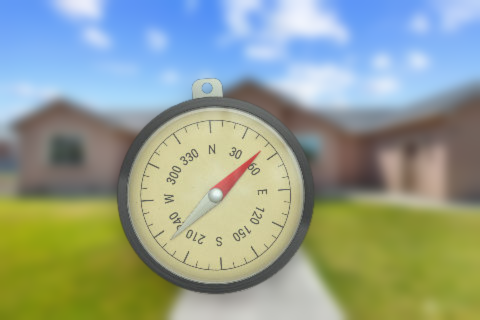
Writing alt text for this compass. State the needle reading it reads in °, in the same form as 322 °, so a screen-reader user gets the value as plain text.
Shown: 50 °
